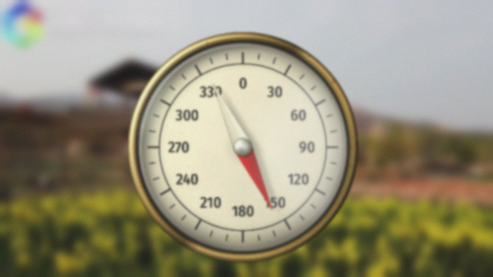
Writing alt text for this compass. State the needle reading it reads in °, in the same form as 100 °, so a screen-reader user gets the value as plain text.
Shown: 155 °
